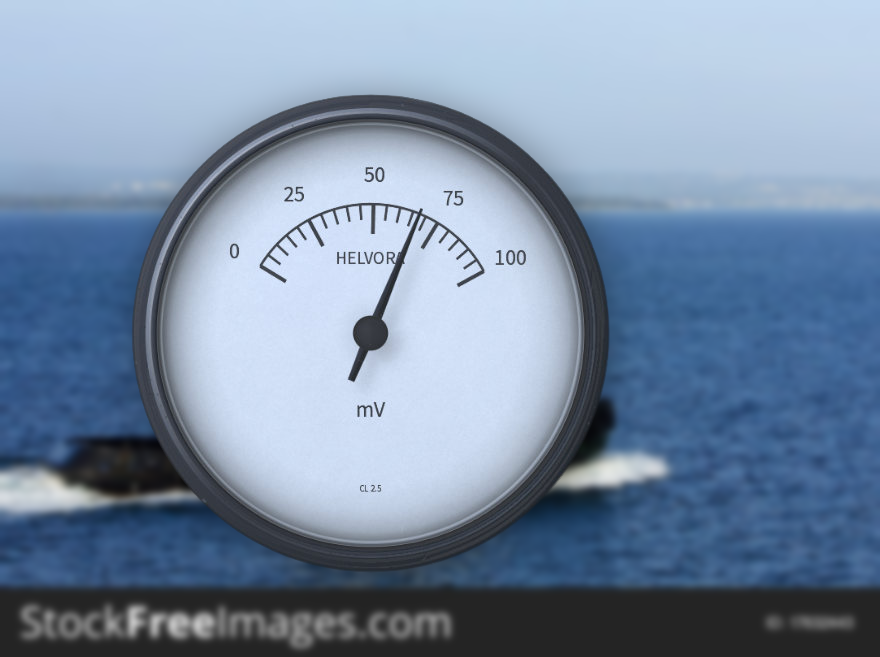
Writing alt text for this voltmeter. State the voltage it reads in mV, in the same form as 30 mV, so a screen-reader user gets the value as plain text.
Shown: 67.5 mV
